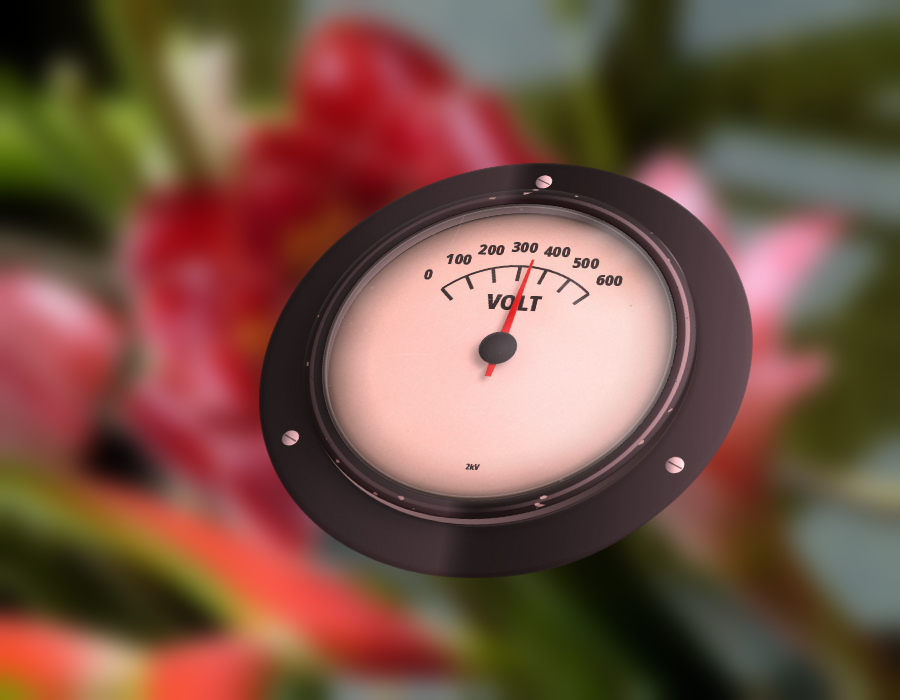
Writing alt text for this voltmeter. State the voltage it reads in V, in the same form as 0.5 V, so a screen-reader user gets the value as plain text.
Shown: 350 V
